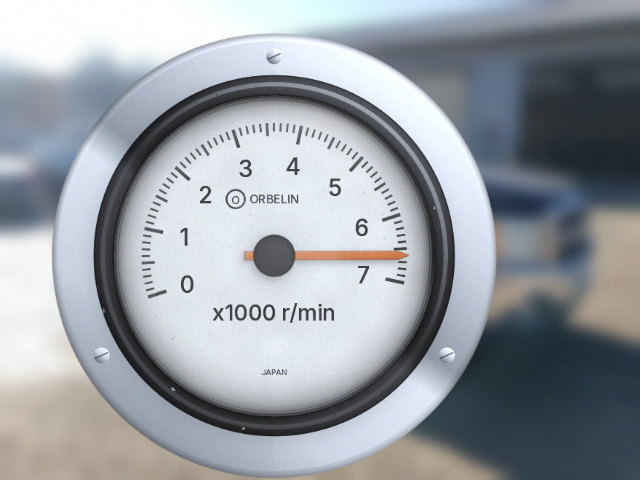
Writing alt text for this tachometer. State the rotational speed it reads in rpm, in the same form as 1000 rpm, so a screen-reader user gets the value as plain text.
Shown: 6600 rpm
